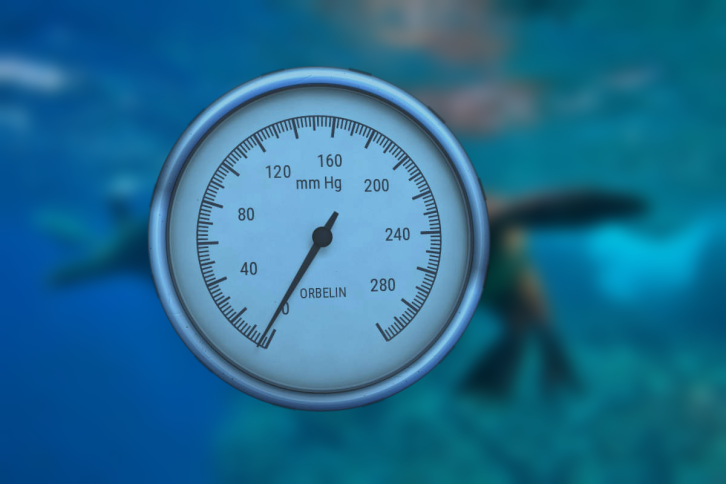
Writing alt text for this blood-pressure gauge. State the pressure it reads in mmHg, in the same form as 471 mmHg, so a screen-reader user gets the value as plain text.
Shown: 4 mmHg
